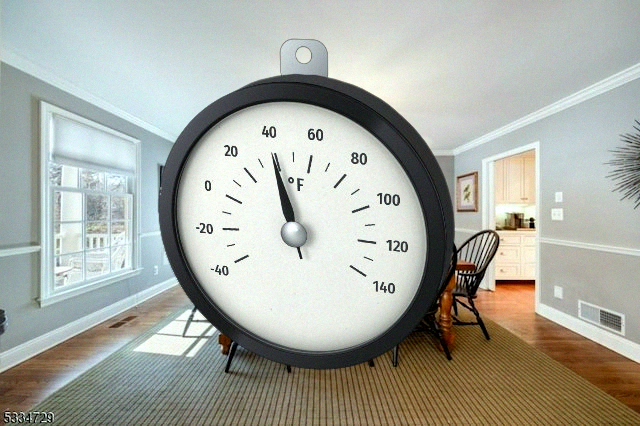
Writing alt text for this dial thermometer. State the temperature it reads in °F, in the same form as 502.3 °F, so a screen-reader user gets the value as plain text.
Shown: 40 °F
